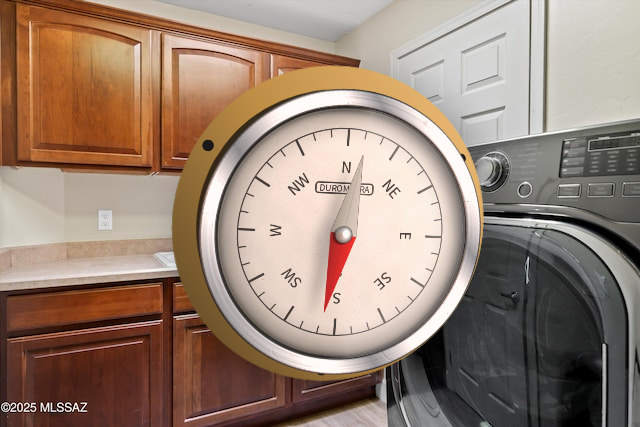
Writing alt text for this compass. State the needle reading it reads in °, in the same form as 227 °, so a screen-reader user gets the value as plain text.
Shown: 190 °
